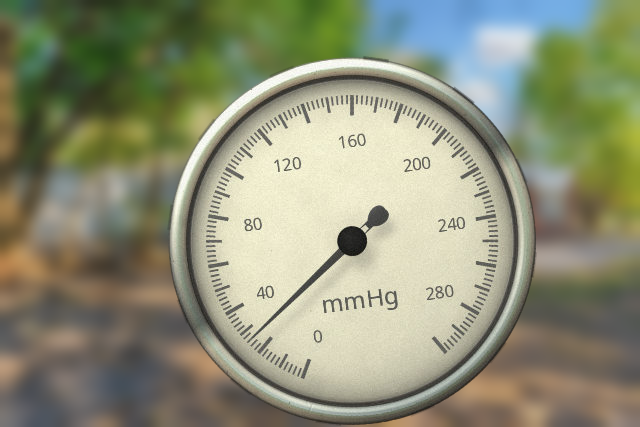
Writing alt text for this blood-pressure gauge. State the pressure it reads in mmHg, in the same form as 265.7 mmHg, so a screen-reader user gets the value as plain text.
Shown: 26 mmHg
